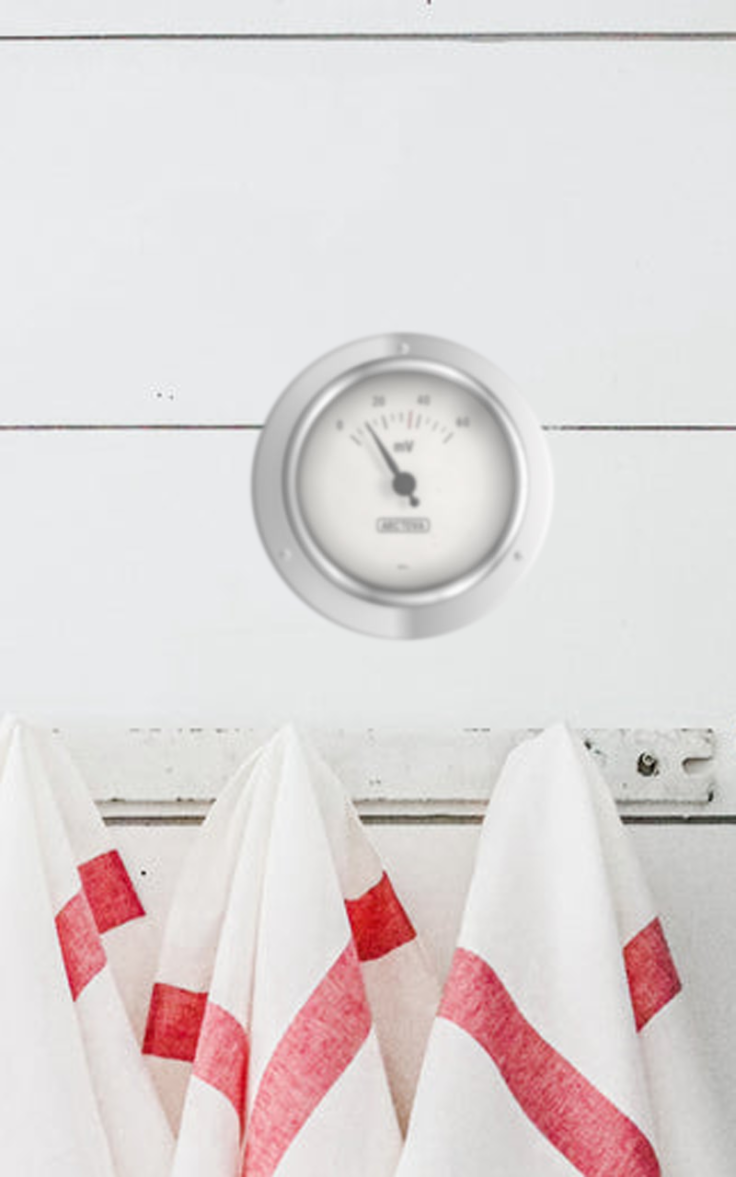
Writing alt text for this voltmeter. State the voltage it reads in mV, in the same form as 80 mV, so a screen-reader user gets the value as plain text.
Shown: 10 mV
